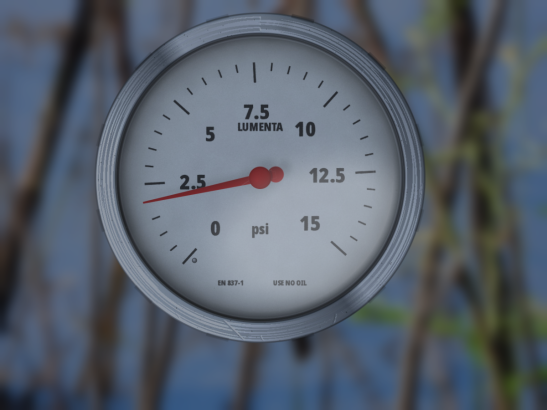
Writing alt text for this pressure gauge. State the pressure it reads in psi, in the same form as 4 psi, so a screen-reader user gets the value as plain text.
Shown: 2 psi
